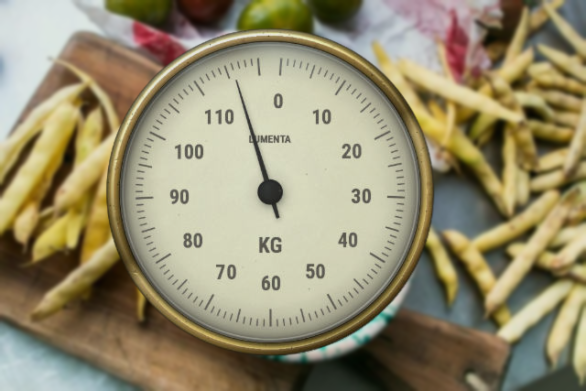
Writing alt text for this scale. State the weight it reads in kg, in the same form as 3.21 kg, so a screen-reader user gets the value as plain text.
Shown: 116 kg
